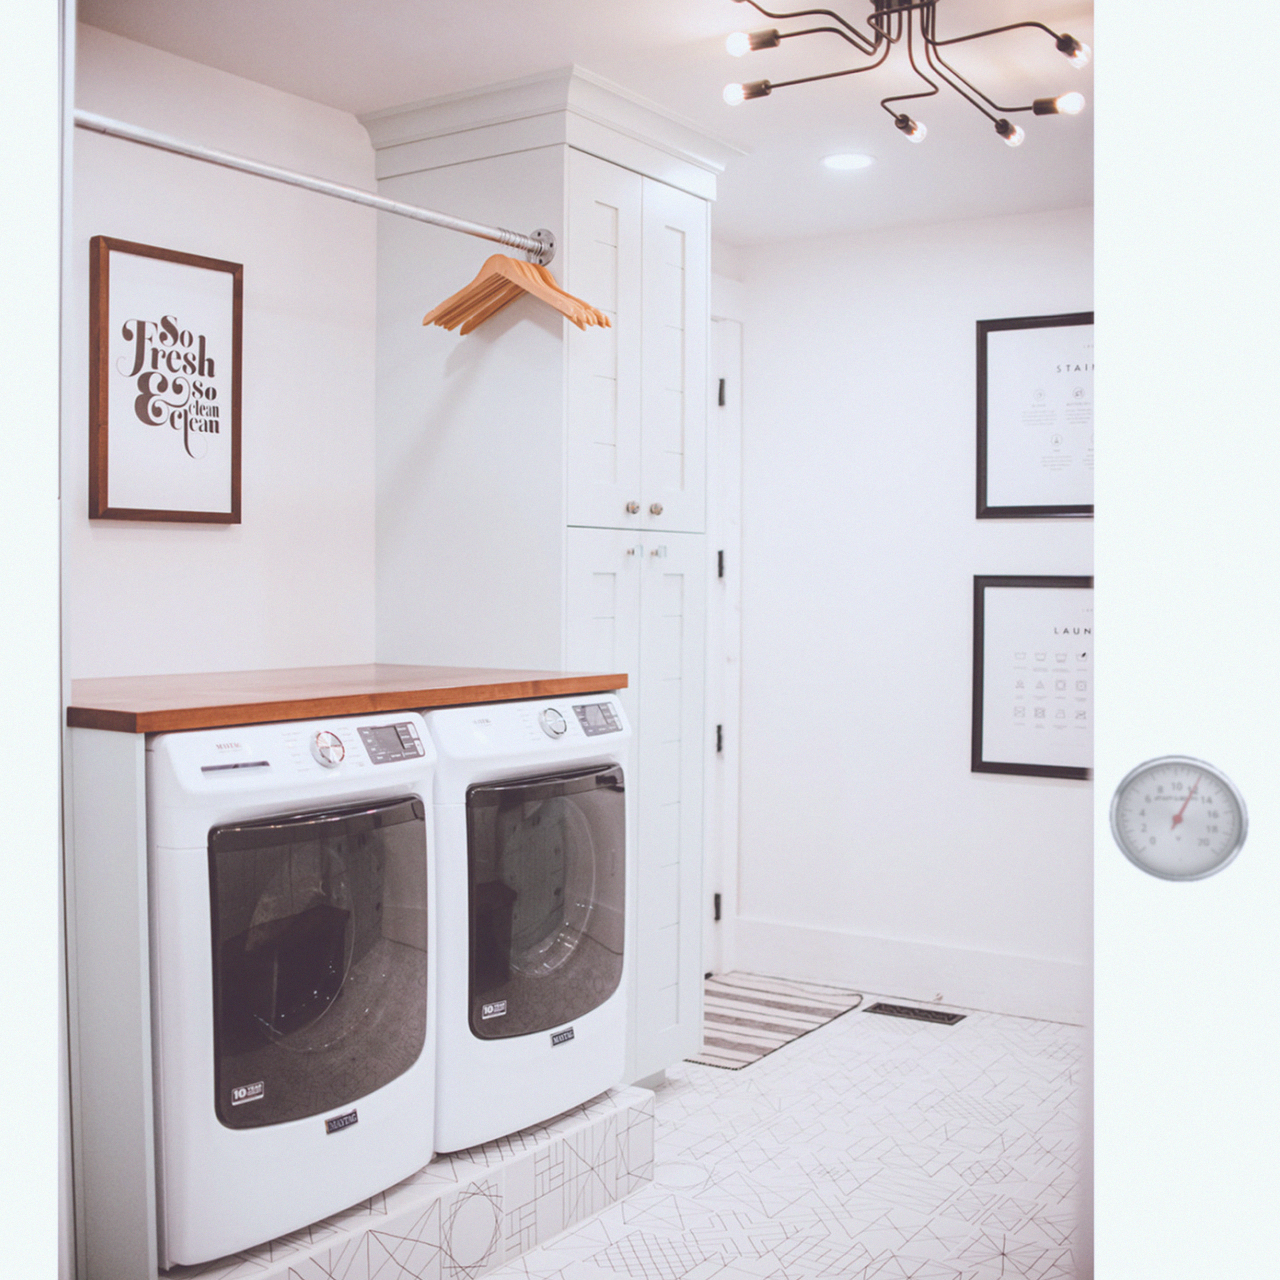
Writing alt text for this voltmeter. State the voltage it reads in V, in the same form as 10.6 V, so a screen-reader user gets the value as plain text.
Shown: 12 V
